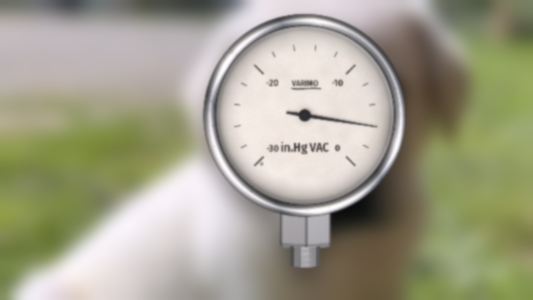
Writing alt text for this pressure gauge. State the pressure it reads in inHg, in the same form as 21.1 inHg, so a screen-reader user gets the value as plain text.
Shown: -4 inHg
